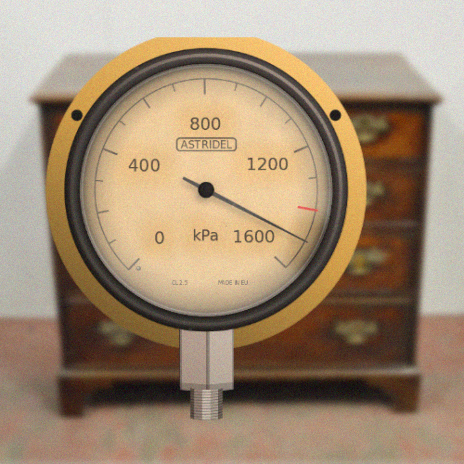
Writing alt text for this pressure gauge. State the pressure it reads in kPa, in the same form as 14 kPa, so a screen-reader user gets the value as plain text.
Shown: 1500 kPa
